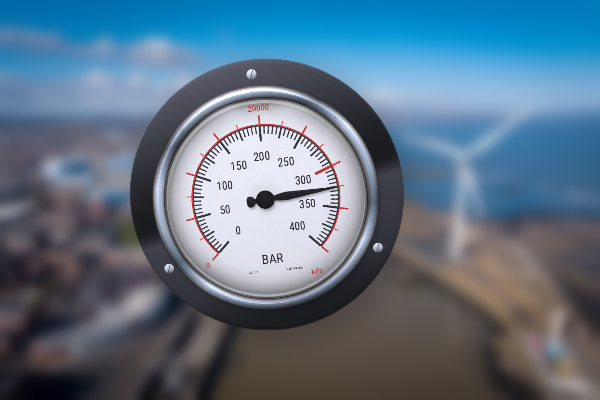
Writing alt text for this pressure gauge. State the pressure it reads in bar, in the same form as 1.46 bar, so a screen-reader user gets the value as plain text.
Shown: 325 bar
